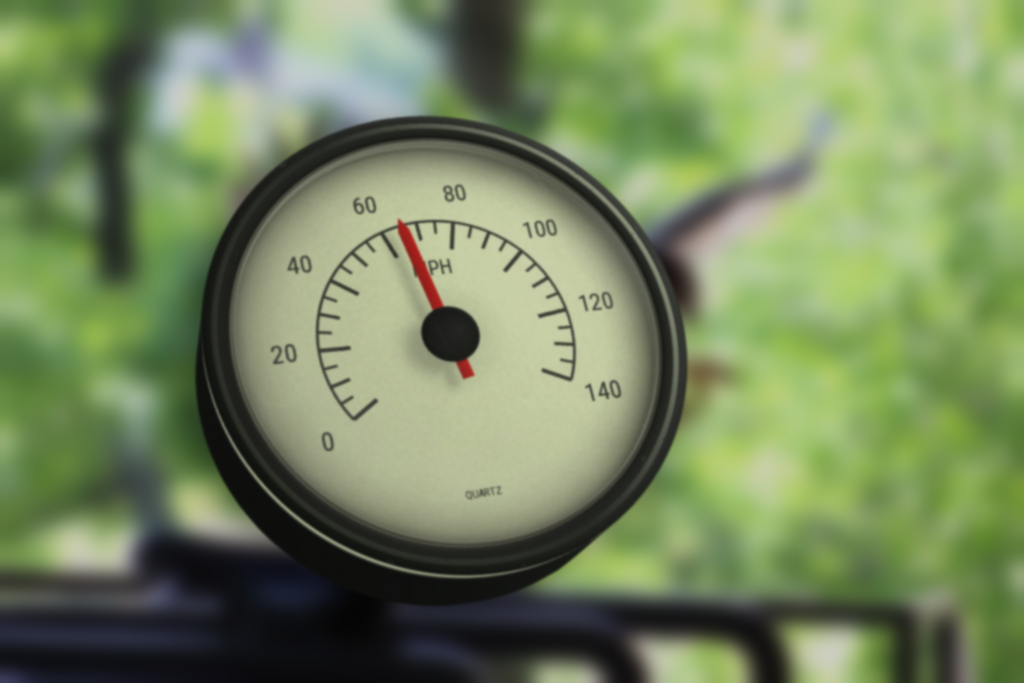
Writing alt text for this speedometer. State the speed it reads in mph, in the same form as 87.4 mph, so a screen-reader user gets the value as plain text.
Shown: 65 mph
